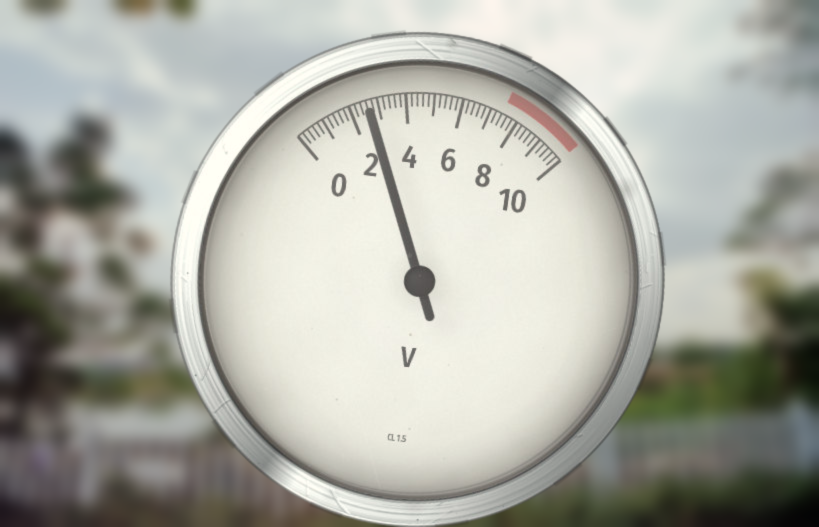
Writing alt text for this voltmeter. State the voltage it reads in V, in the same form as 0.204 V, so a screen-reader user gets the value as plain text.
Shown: 2.6 V
